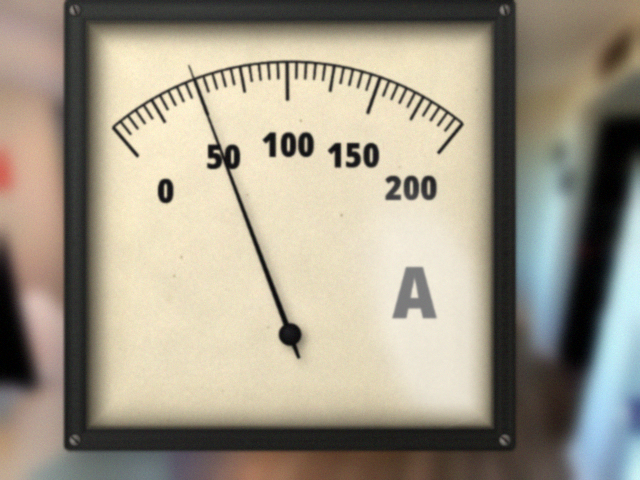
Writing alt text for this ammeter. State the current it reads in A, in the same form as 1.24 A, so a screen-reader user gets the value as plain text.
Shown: 50 A
